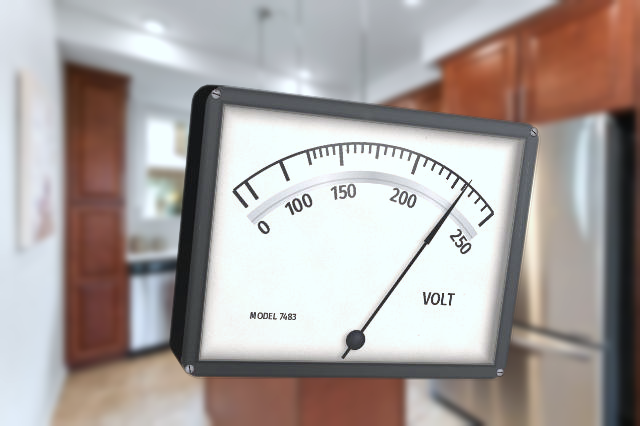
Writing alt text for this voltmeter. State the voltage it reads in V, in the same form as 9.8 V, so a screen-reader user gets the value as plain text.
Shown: 230 V
